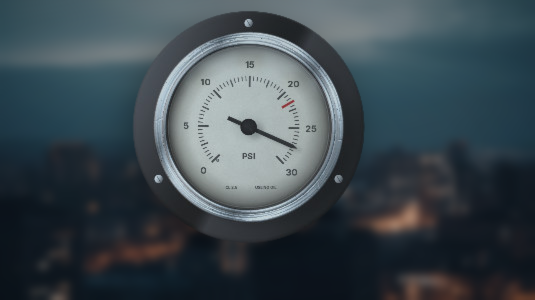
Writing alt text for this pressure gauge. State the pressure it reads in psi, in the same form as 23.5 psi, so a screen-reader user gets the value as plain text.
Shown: 27.5 psi
